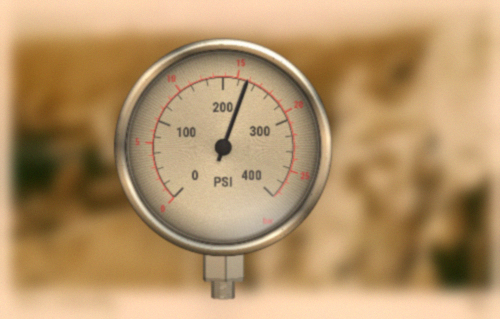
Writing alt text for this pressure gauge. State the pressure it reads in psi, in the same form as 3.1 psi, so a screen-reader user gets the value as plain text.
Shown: 230 psi
